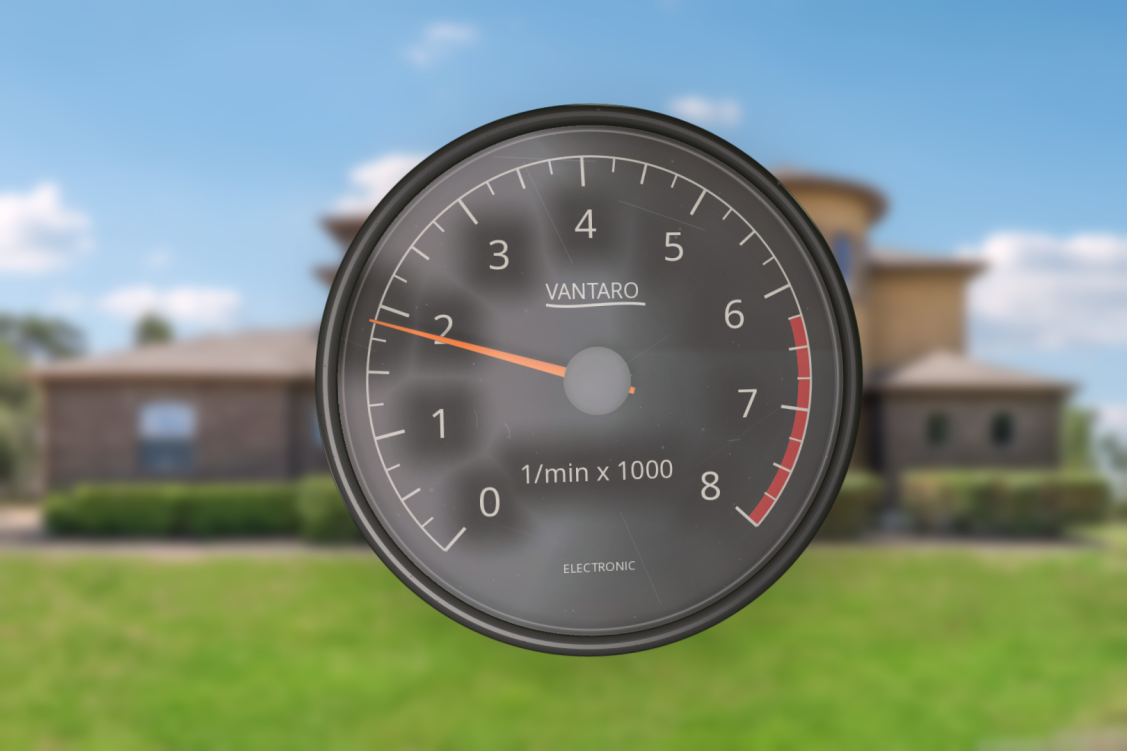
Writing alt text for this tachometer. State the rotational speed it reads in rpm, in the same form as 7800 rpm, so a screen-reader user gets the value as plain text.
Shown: 1875 rpm
